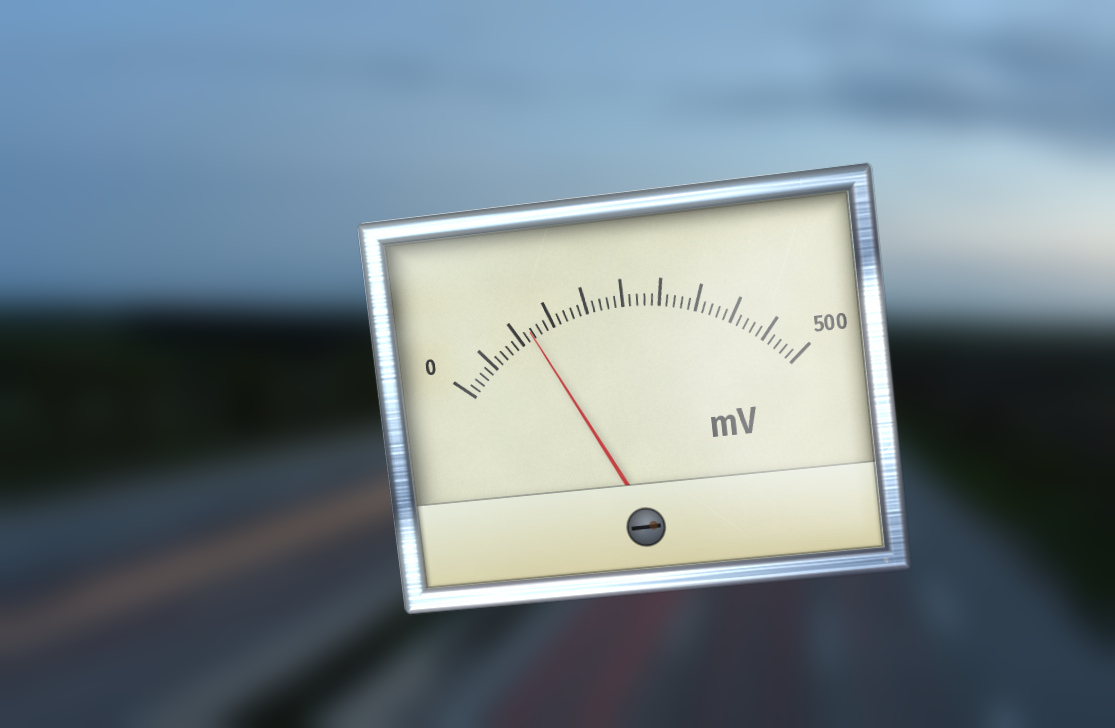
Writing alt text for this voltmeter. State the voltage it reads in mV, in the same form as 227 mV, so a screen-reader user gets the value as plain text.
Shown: 120 mV
